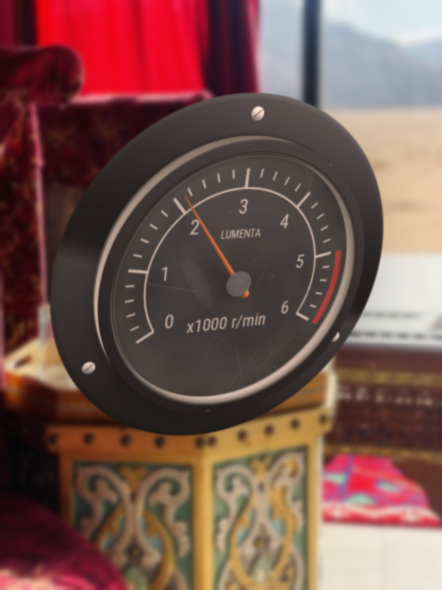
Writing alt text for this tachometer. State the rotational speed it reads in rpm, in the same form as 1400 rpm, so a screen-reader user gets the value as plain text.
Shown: 2100 rpm
